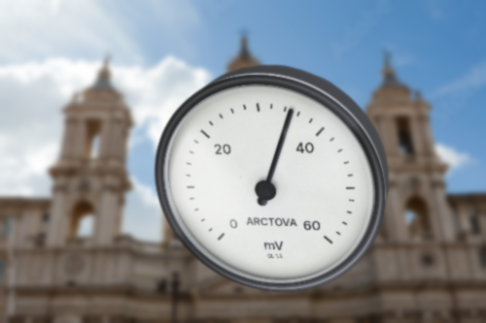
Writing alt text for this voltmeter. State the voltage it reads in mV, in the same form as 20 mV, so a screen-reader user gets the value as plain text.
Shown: 35 mV
